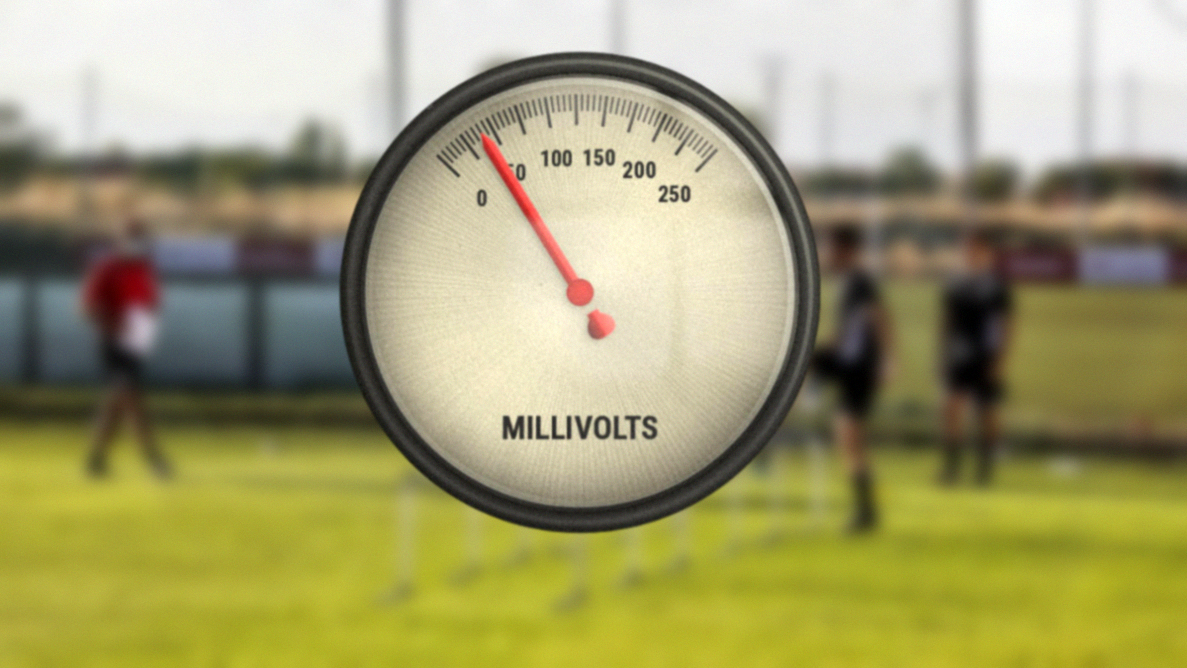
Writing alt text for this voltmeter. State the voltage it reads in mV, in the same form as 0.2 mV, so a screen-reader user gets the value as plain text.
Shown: 40 mV
